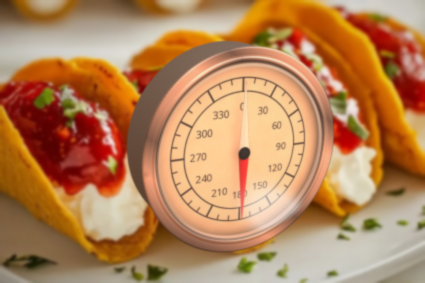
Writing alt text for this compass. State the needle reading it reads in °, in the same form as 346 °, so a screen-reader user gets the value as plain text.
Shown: 180 °
